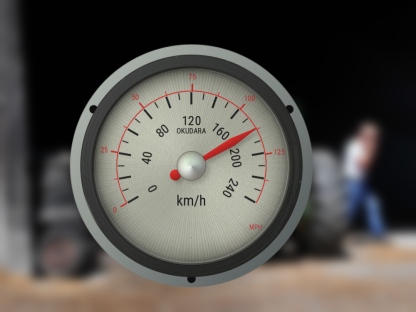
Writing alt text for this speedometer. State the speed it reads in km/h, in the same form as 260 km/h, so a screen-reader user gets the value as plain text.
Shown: 180 km/h
